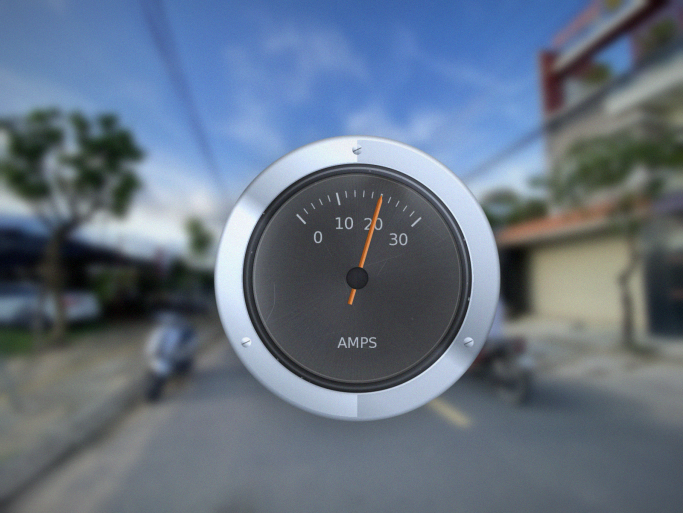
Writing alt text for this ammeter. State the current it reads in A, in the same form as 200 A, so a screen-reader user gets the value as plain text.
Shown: 20 A
